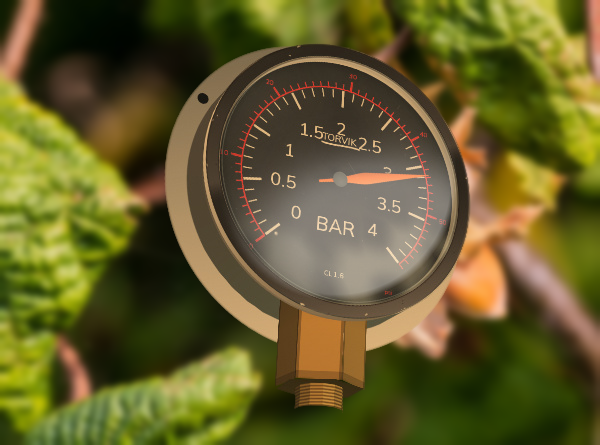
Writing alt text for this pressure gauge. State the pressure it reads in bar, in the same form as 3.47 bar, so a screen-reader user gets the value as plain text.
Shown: 3.1 bar
